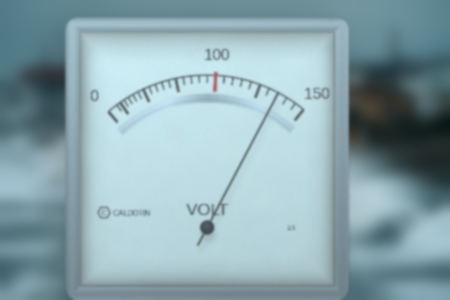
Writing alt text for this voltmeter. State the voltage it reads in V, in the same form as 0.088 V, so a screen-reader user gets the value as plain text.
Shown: 135 V
